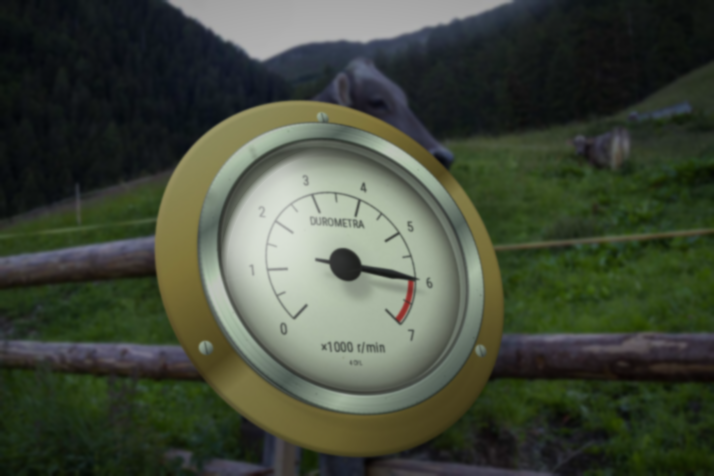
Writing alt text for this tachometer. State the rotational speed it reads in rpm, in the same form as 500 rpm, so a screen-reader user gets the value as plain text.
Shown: 6000 rpm
